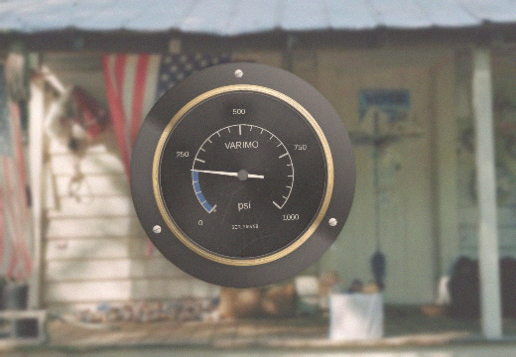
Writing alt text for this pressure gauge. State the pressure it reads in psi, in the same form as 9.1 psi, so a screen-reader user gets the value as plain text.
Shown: 200 psi
